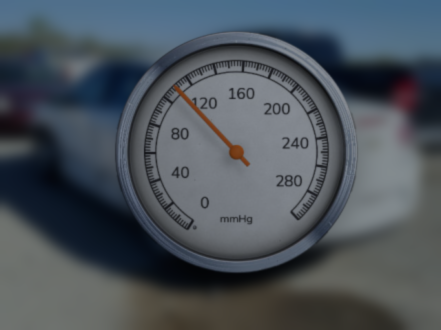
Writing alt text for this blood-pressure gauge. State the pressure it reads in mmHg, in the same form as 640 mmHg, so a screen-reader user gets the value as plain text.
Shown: 110 mmHg
